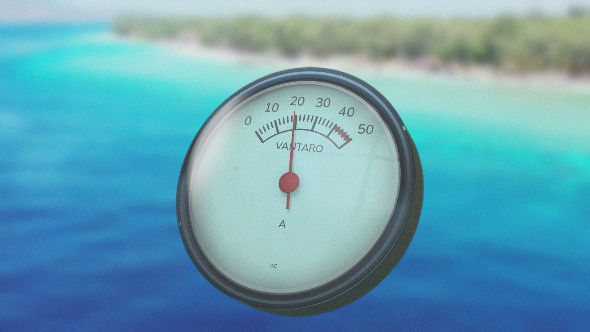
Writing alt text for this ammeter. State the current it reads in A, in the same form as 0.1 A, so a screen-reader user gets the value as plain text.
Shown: 20 A
